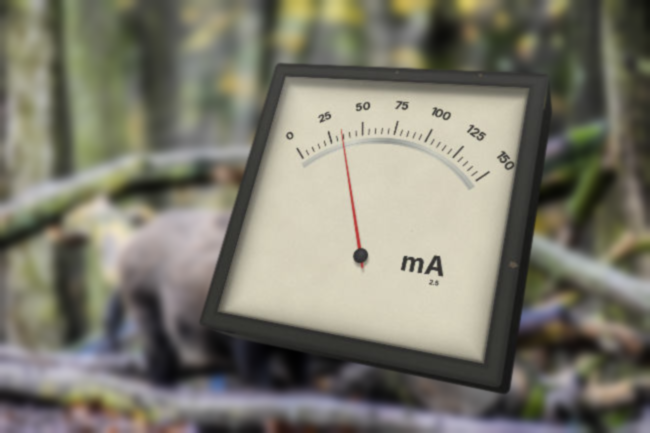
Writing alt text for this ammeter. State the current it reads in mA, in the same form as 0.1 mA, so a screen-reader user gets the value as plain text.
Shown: 35 mA
